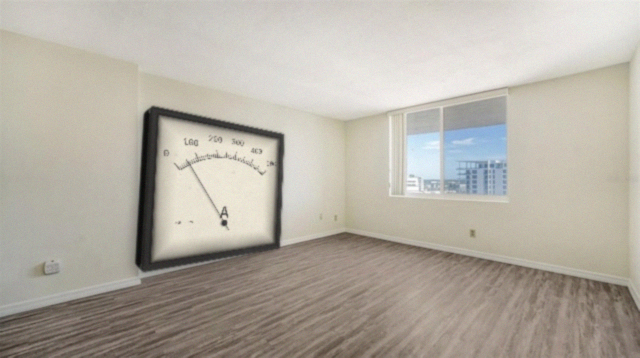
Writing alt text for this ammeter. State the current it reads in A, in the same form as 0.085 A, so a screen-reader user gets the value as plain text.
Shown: 50 A
